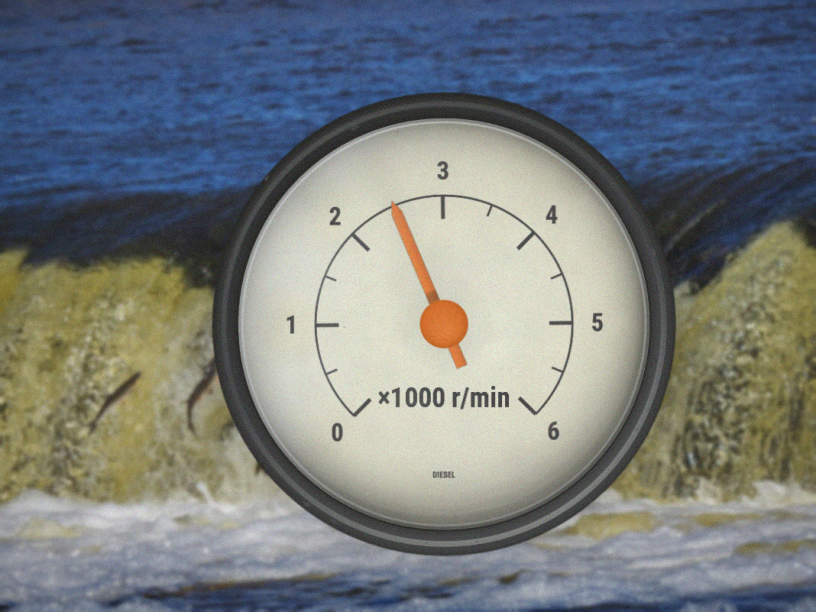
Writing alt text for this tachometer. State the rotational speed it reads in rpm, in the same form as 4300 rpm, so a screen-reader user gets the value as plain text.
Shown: 2500 rpm
